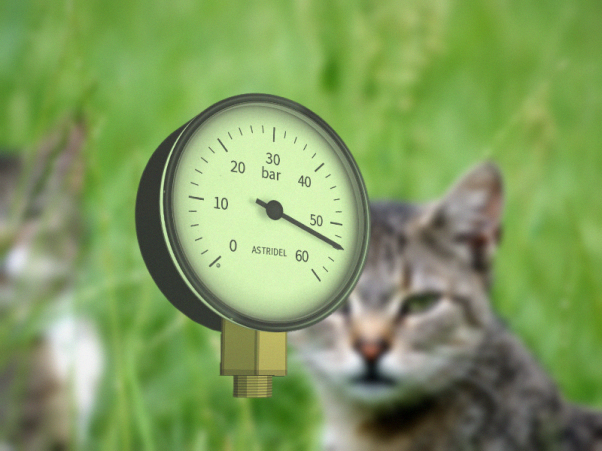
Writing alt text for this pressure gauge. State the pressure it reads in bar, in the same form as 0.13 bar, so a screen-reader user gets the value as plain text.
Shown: 54 bar
